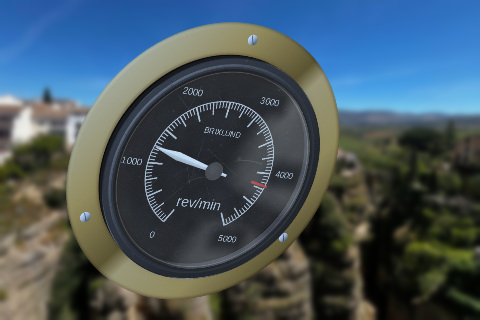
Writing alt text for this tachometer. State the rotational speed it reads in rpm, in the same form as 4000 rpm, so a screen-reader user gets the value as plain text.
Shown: 1250 rpm
